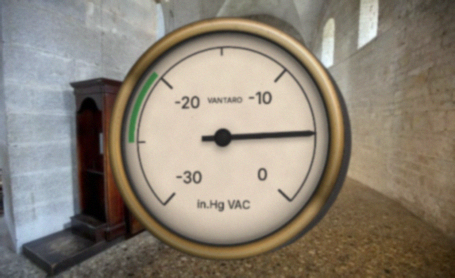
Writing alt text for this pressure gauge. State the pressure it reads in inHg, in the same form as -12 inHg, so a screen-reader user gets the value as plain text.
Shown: -5 inHg
